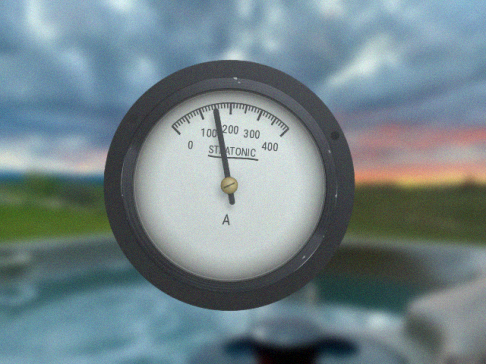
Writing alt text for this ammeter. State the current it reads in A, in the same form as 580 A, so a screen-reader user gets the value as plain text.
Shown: 150 A
